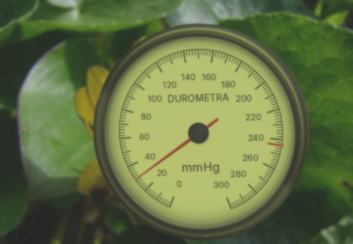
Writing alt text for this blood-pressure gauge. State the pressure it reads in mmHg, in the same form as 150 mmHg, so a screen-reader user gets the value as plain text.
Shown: 30 mmHg
